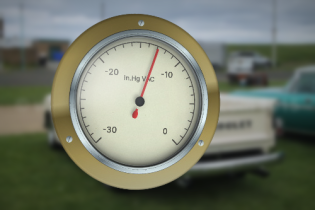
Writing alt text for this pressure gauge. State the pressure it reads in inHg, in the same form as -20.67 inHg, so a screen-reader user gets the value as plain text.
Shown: -13 inHg
